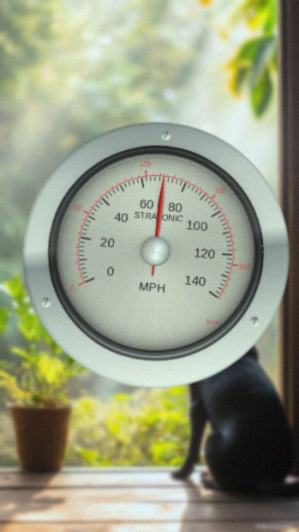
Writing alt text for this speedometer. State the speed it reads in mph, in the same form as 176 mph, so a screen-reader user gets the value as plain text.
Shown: 70 mph
